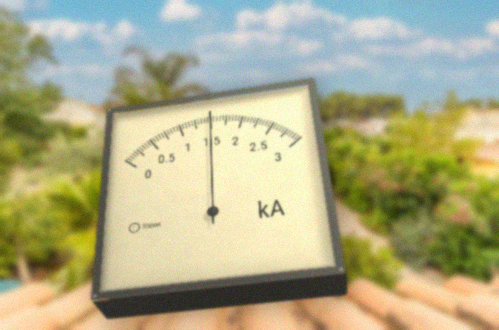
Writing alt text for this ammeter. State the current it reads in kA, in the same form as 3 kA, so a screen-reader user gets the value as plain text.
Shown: 1.5 kA
